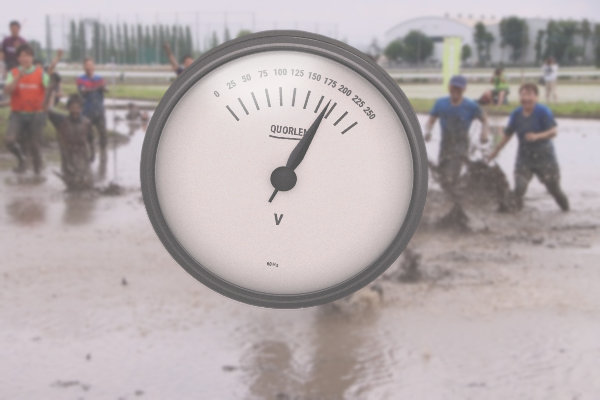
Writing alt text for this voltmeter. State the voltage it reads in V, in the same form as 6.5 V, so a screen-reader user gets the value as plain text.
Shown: 187.5 V
